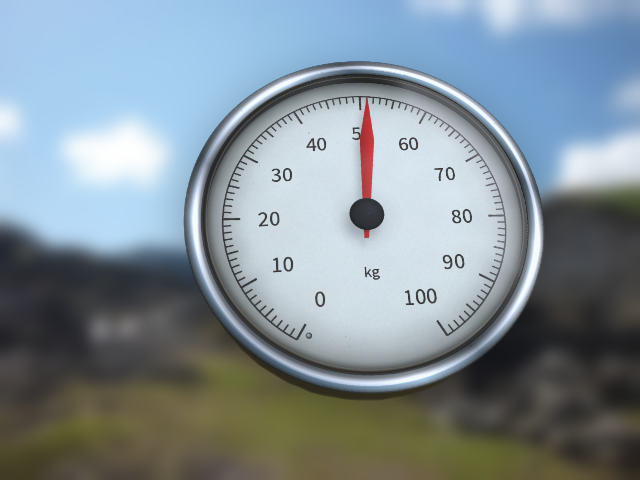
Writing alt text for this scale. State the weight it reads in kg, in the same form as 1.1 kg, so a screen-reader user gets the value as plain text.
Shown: 51 kg
